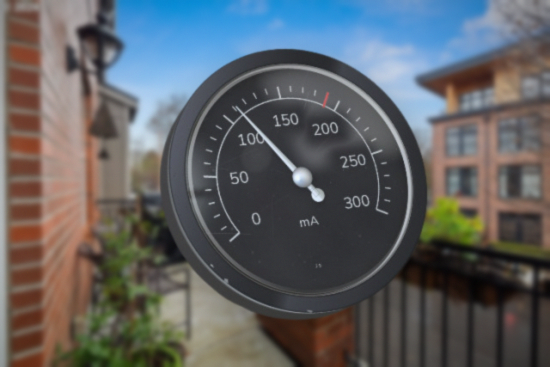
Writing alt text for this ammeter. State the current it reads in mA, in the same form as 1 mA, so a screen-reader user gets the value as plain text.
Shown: 110 mA
